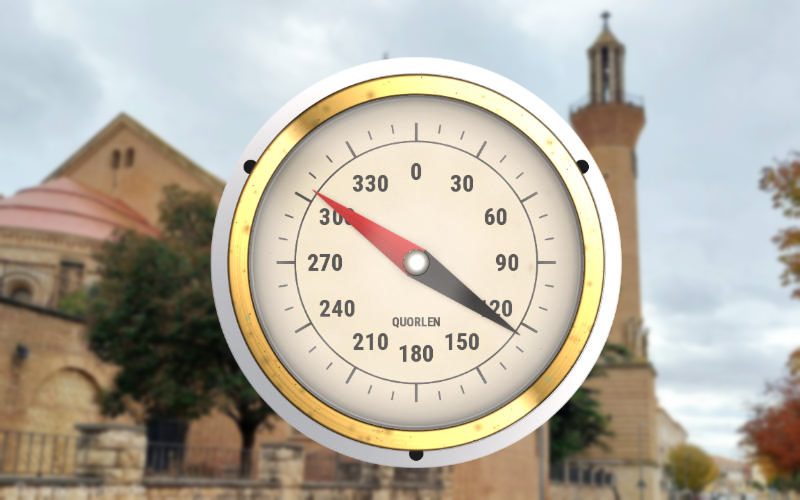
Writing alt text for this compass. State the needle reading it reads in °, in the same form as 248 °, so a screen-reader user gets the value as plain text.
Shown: 305 °
